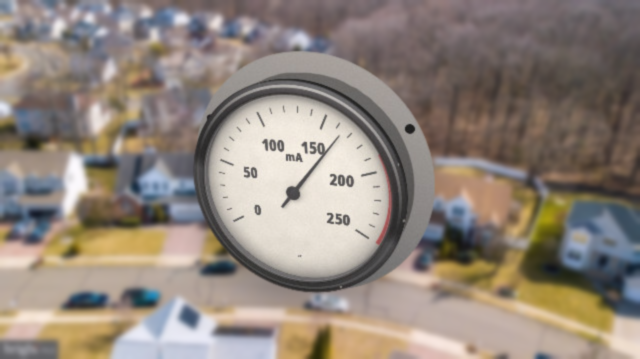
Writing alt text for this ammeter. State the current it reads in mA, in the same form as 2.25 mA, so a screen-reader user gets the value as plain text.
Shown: 165 mA
